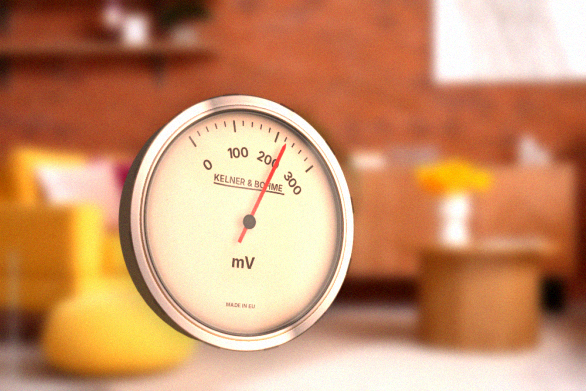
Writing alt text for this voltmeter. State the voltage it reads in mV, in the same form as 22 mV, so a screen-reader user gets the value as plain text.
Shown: 220 mV
